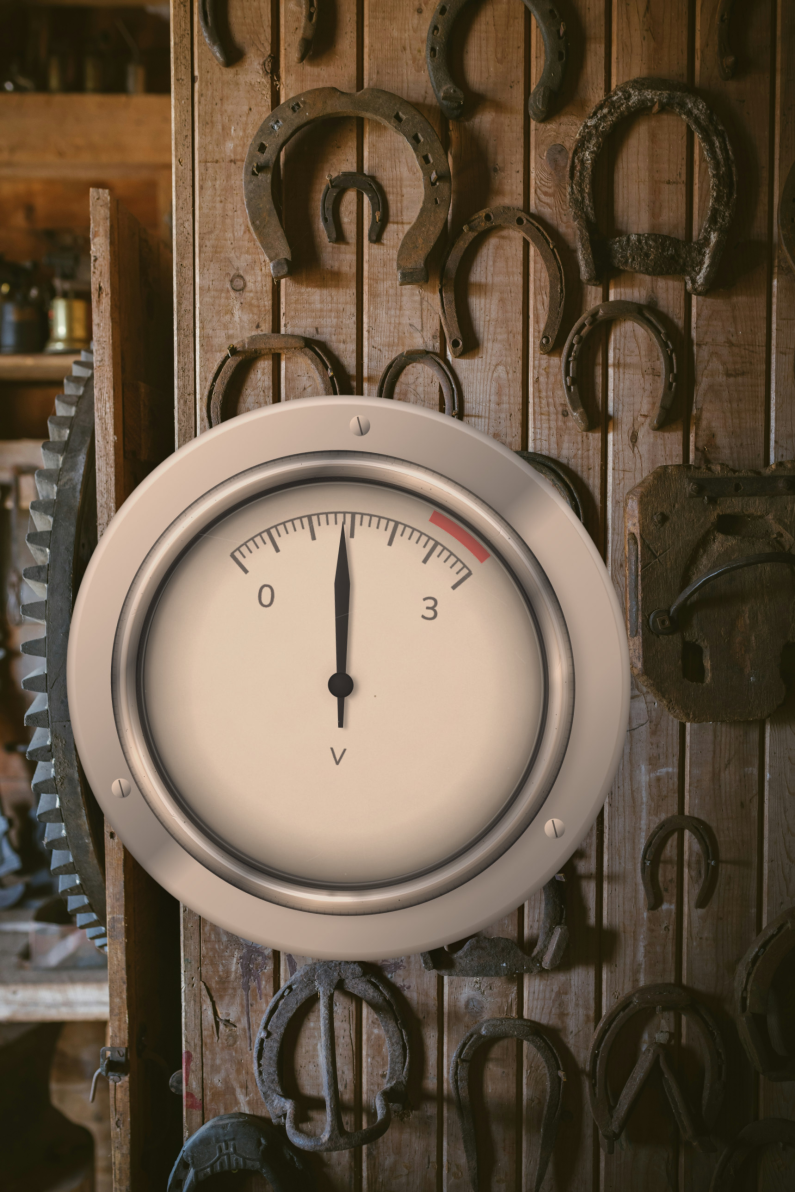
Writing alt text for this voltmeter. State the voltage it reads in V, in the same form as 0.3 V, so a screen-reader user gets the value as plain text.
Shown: 1.4 V
